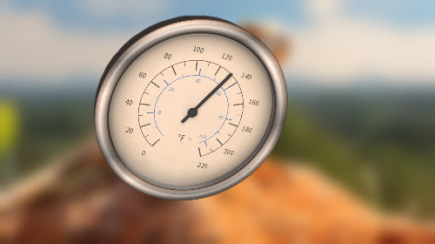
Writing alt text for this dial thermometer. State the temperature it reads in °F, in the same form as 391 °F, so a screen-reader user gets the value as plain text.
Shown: 130 °F
